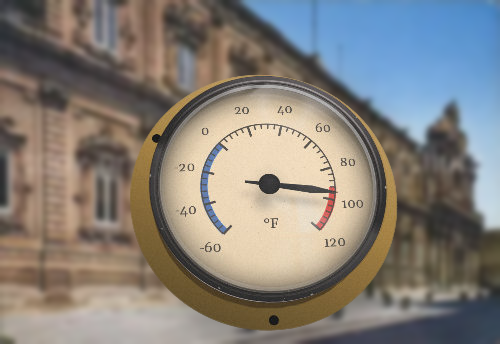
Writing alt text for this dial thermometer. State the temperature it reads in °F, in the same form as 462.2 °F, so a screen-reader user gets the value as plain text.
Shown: 96 °F
